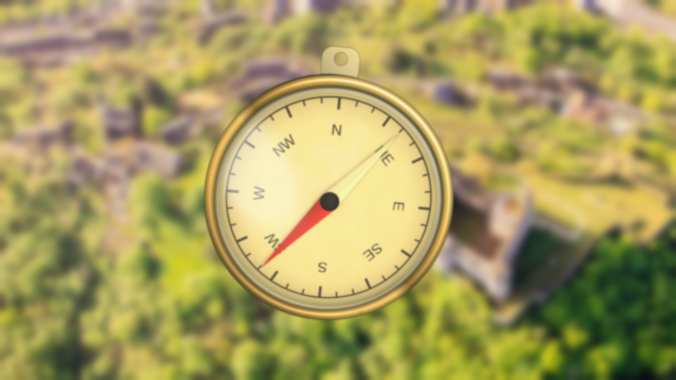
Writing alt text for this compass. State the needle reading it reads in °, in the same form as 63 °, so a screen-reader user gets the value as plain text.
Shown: 220 °
